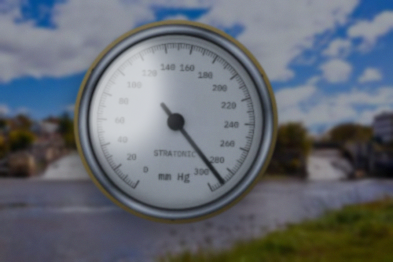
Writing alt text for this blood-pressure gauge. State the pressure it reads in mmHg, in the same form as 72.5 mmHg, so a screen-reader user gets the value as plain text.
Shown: 290 mmHg
